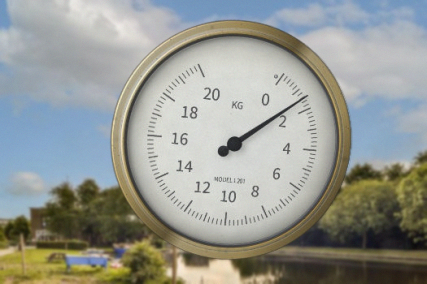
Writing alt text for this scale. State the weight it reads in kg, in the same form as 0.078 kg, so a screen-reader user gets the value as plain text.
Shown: 1.4 kg
